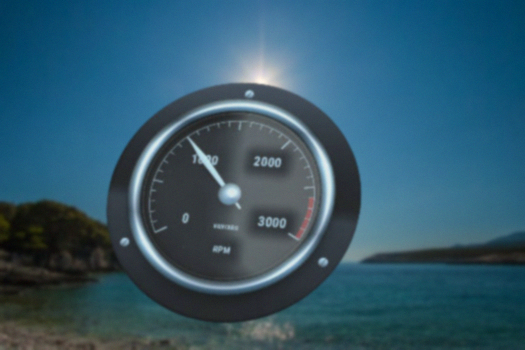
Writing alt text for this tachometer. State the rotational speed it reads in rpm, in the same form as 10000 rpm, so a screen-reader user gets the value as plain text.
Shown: 1000 rpm
